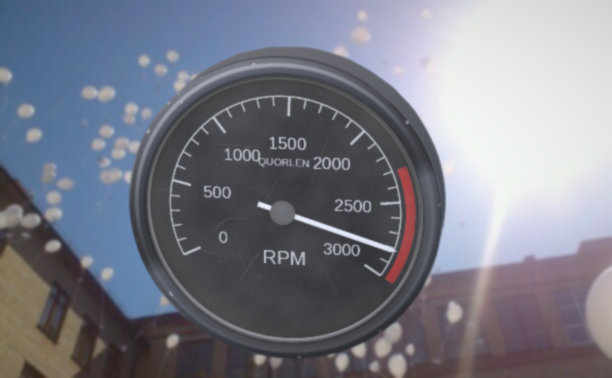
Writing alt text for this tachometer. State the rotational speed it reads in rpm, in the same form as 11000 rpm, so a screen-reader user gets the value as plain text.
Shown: 2800 rpm
